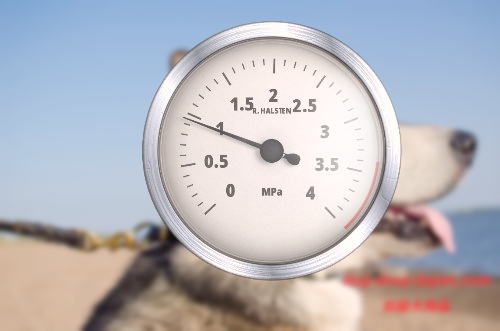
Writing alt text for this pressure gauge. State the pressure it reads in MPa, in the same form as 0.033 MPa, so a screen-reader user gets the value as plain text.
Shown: 0.95 MPa
